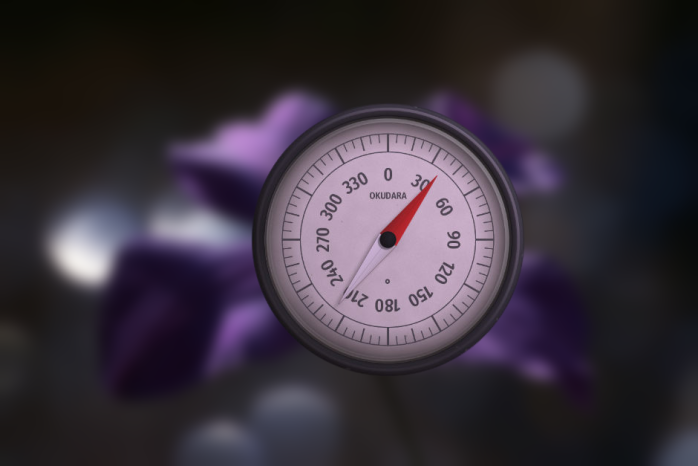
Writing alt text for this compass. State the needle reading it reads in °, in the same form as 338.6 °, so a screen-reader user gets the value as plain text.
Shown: 37.5 °
